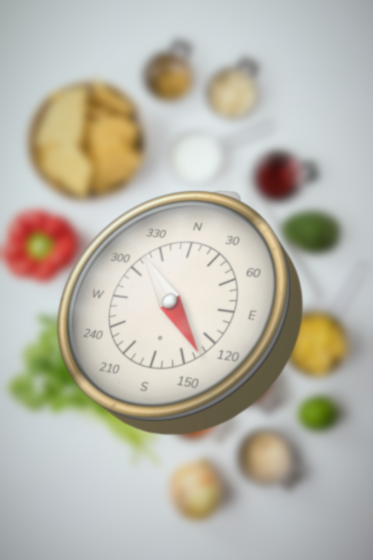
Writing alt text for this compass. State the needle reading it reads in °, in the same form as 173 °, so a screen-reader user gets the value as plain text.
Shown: 135 °
